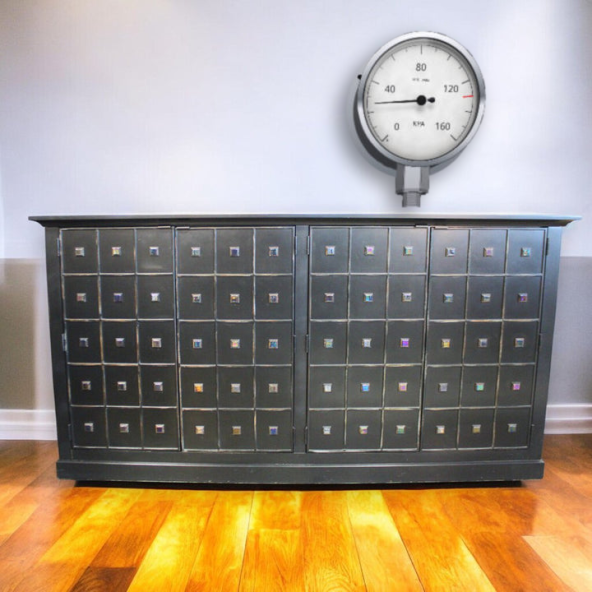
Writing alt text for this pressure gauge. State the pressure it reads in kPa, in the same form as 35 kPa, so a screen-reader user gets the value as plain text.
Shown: 25 kPa
